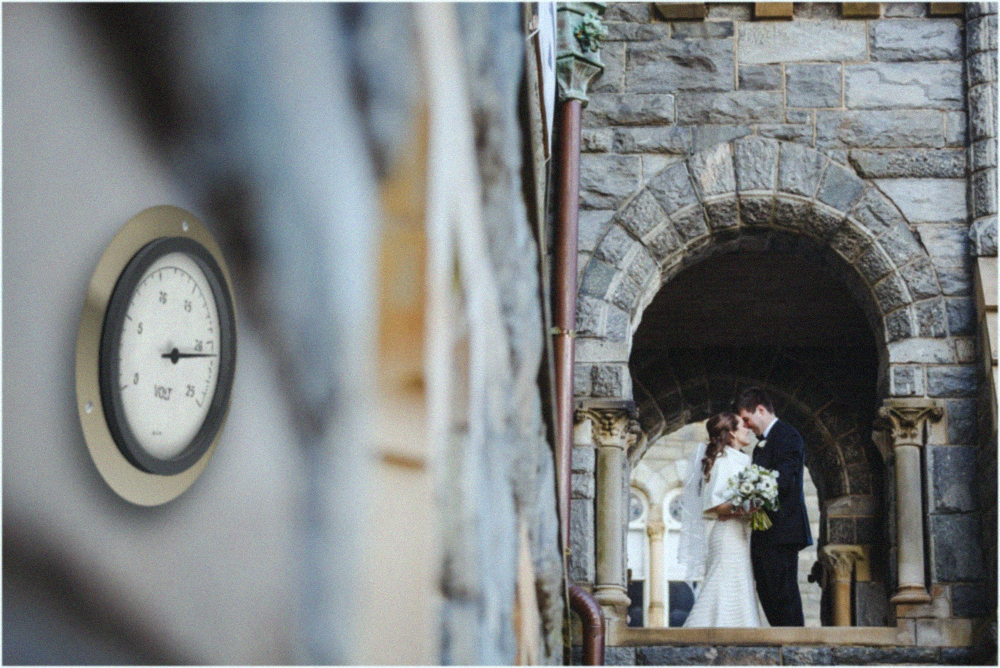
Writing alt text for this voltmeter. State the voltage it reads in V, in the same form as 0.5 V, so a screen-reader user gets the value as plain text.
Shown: 21 V
